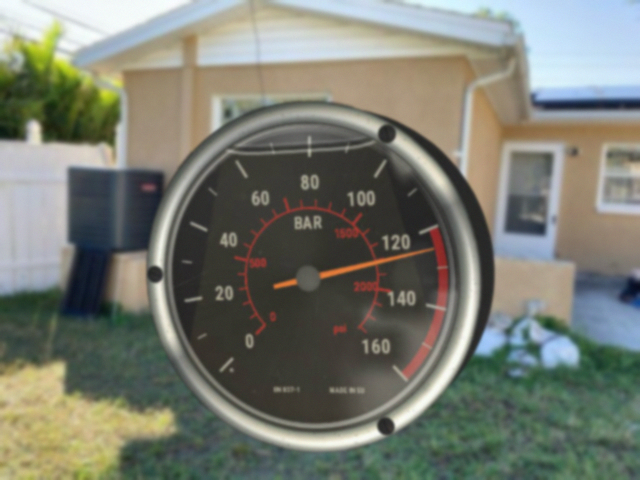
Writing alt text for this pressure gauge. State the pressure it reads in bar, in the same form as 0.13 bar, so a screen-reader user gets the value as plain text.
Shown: 125 bar
